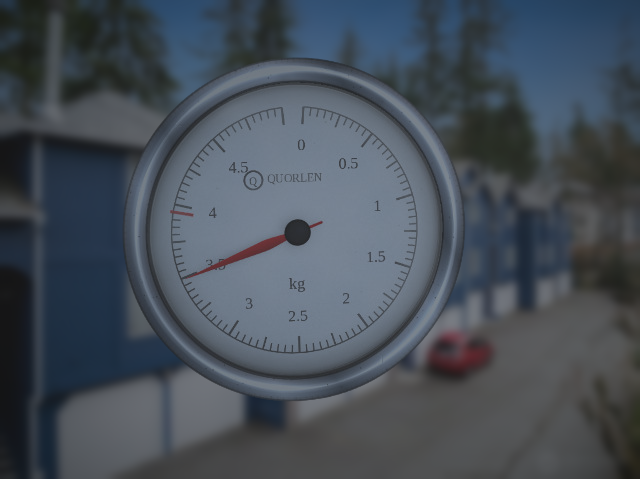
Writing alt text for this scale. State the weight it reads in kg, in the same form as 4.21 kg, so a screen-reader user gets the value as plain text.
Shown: 3.5 kg
